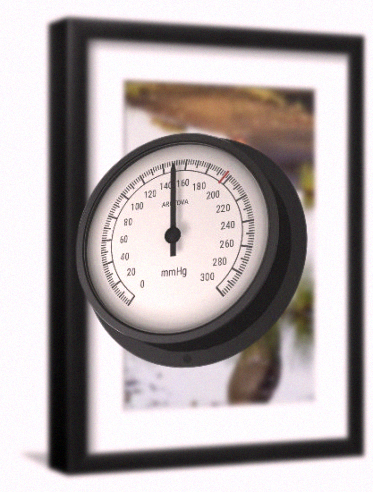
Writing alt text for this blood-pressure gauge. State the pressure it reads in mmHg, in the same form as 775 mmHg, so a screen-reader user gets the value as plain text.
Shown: 150 mmHg
